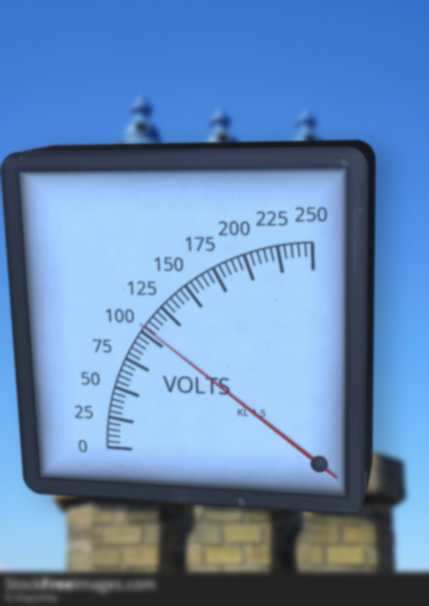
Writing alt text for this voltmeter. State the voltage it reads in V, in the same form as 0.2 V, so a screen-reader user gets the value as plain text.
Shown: 105 V
